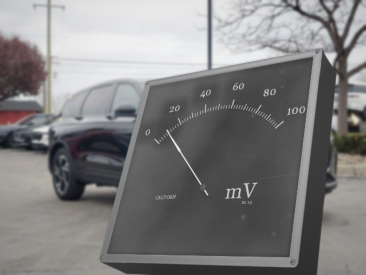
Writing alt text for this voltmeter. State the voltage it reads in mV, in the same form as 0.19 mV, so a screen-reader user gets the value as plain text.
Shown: 10 mV
